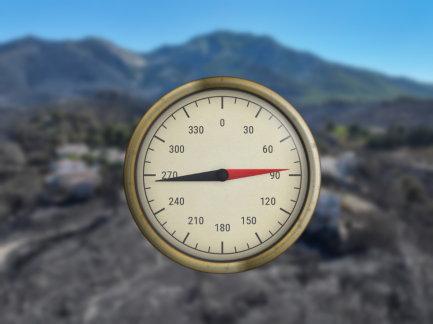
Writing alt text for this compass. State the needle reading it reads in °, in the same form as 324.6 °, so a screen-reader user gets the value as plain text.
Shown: 85 °
